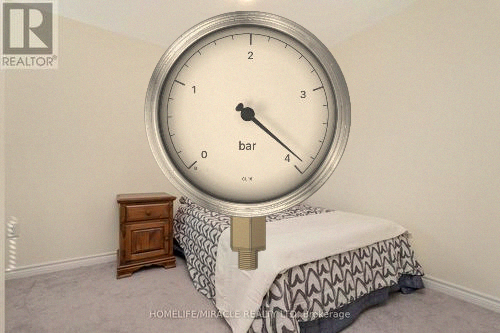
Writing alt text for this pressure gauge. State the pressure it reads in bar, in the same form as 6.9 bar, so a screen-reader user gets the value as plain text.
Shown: 3.9 bar
